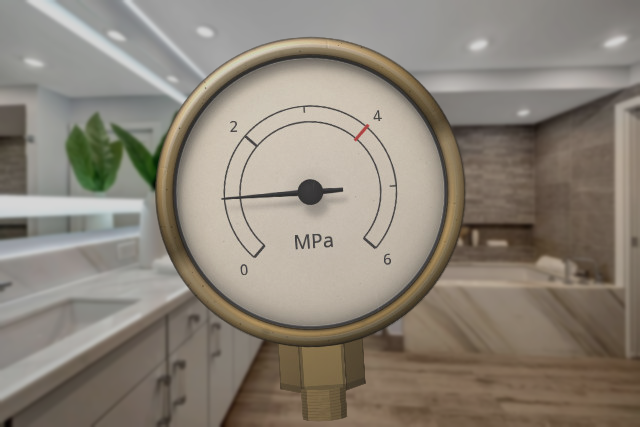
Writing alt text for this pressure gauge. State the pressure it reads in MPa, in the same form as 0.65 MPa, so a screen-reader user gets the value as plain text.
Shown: 1 MPa
